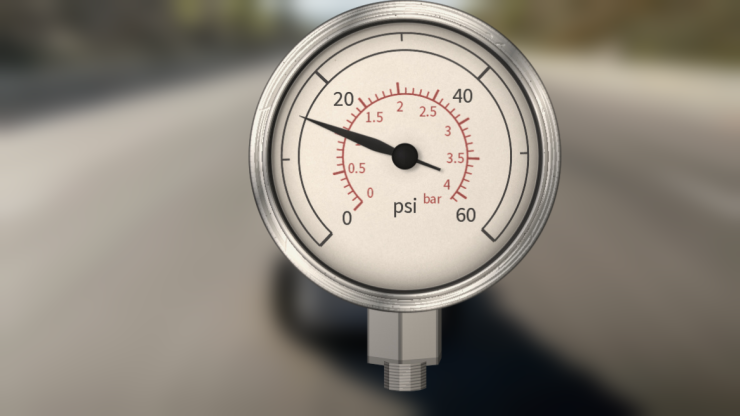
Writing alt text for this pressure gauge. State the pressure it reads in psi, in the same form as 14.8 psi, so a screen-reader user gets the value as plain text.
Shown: 15 psi
